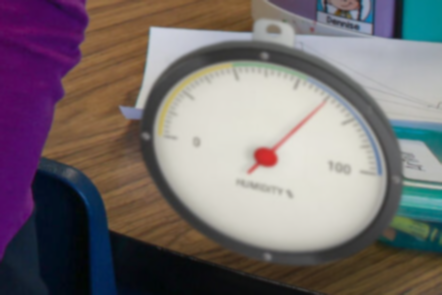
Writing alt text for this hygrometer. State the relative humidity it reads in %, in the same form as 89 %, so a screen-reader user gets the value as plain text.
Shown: 70 %
